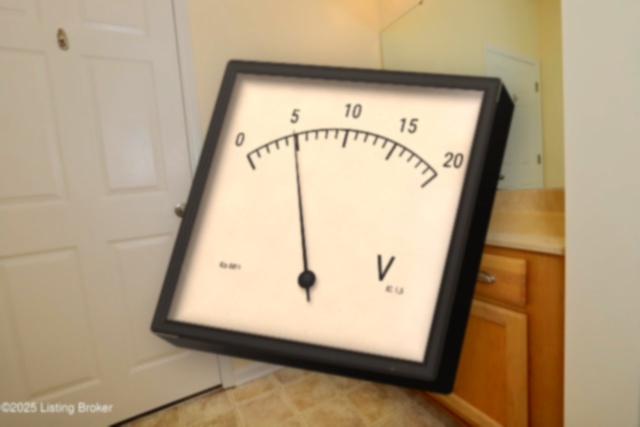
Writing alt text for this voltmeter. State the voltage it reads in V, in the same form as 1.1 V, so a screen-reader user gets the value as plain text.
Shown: 5 V
